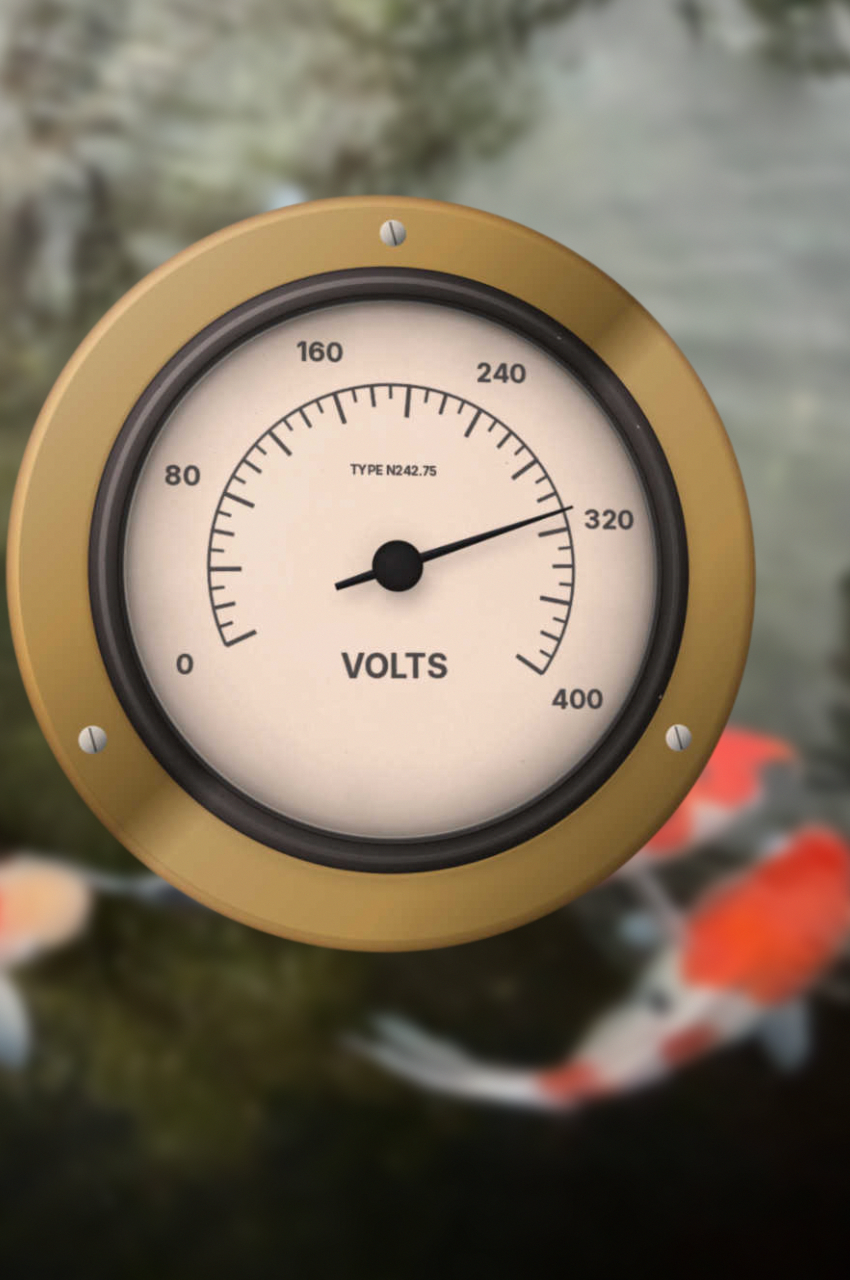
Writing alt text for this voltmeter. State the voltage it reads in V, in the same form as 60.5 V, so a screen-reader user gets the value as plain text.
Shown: 310 V
